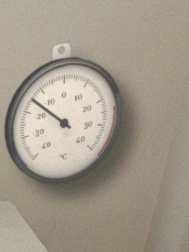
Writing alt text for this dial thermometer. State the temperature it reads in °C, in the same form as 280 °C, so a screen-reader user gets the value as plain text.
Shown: -15 °C
